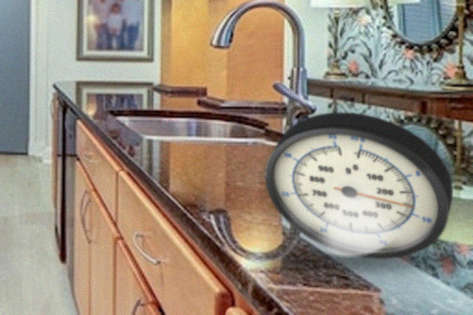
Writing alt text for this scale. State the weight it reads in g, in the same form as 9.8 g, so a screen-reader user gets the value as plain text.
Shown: 250 g
